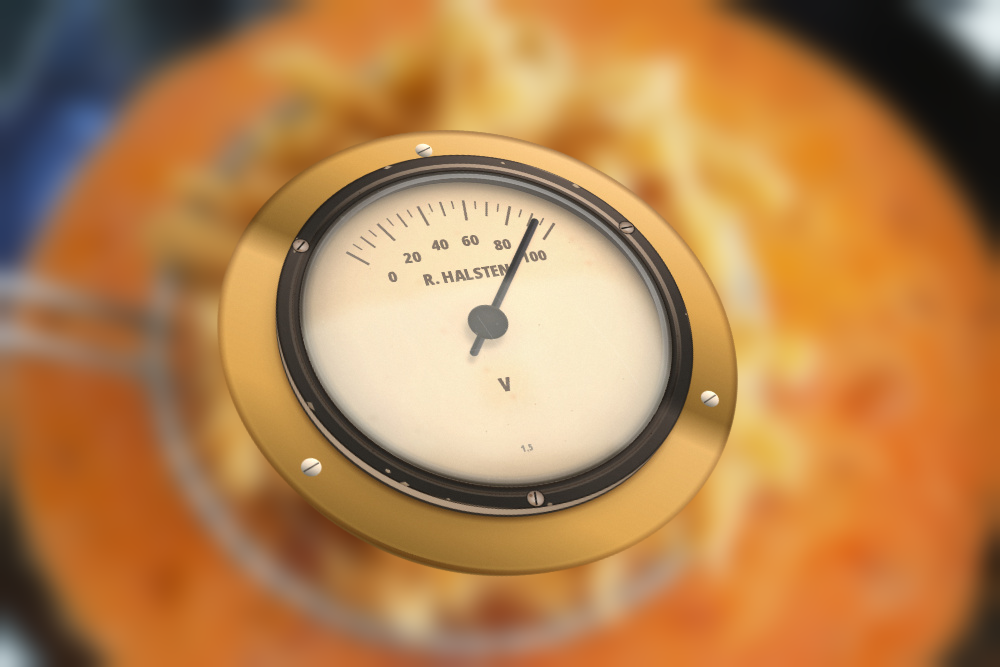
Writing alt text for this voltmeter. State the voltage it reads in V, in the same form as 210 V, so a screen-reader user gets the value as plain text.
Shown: 92.5 V
